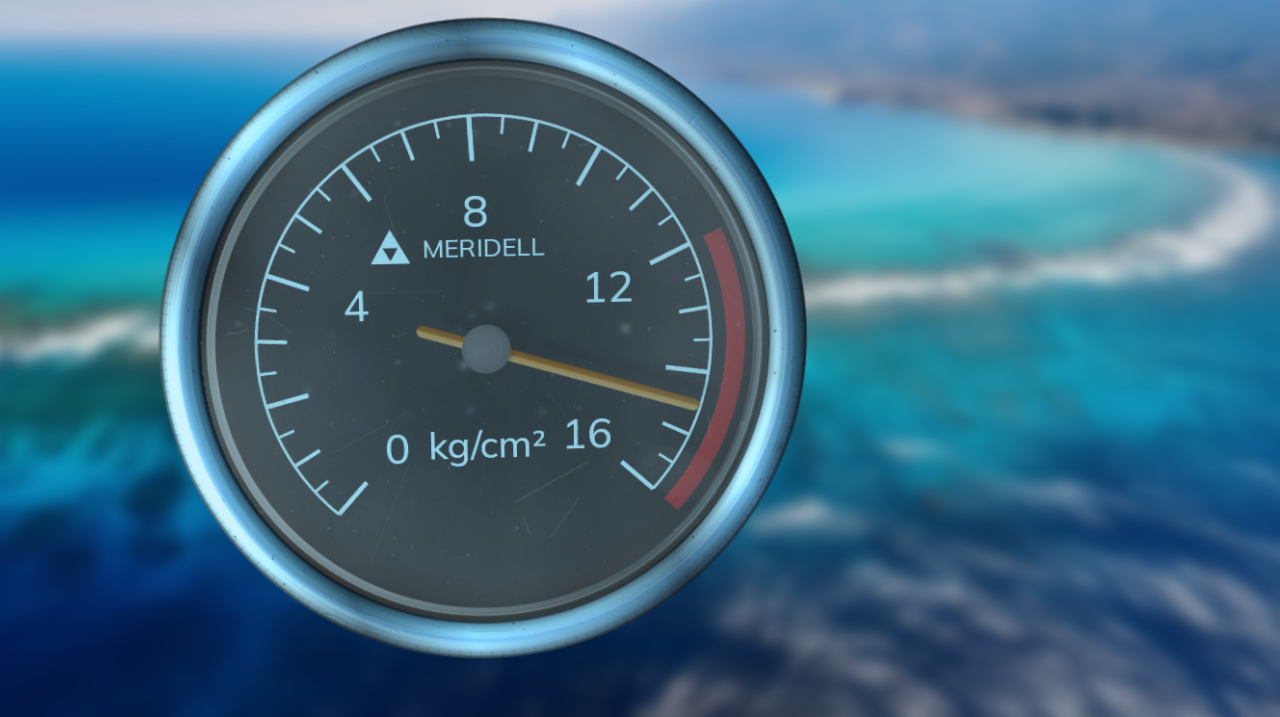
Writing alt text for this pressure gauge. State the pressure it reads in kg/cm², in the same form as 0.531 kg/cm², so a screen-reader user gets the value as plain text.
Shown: 14.5 kg/cm²
